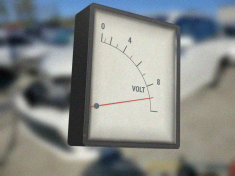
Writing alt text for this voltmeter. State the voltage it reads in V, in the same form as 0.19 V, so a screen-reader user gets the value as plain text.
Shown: 9 V
